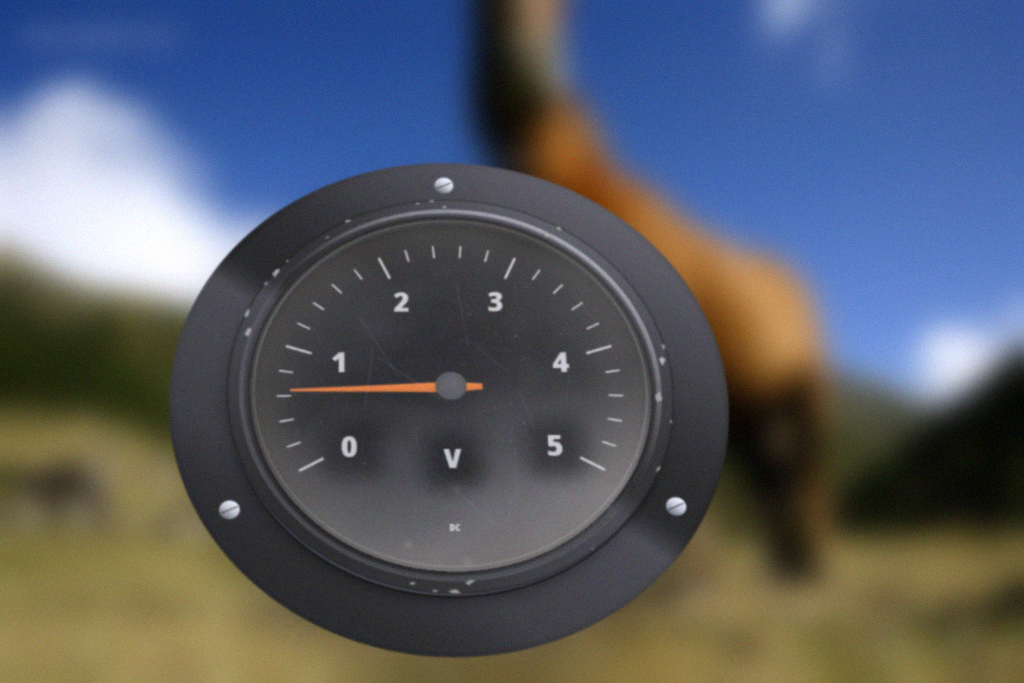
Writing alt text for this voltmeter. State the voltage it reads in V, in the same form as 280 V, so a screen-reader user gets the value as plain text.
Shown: 0.6 V
